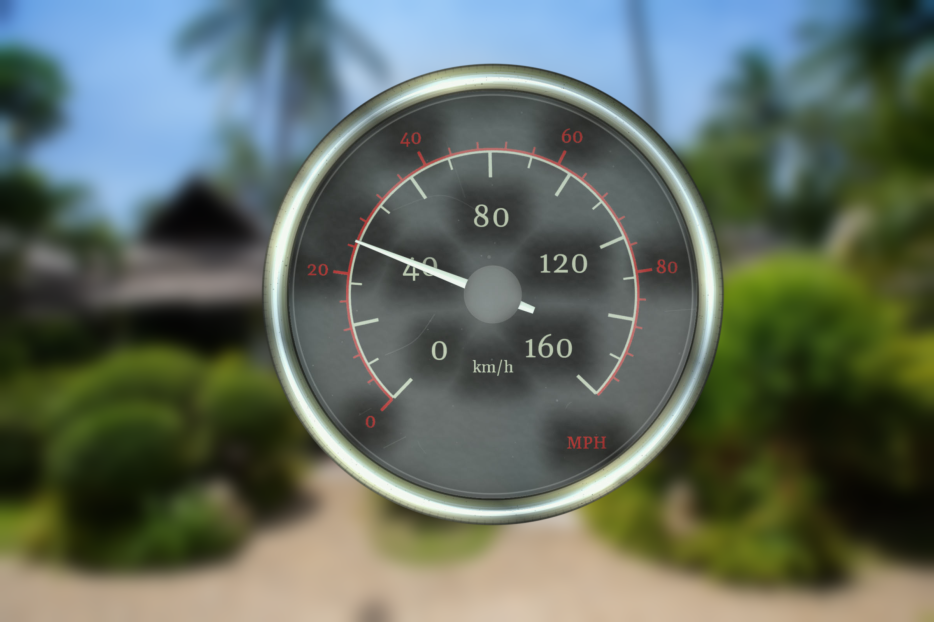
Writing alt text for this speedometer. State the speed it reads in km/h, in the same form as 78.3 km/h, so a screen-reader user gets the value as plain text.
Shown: 40 km/h
